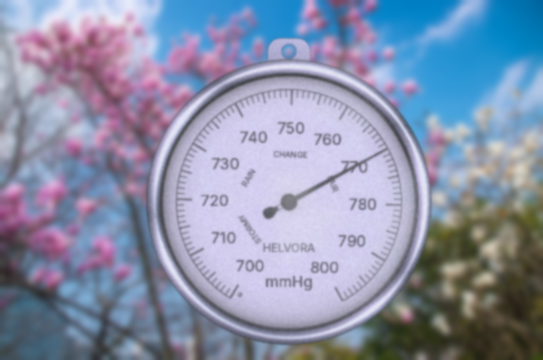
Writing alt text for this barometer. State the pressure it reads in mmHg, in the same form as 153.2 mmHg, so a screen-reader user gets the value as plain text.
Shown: 770 mmHg
